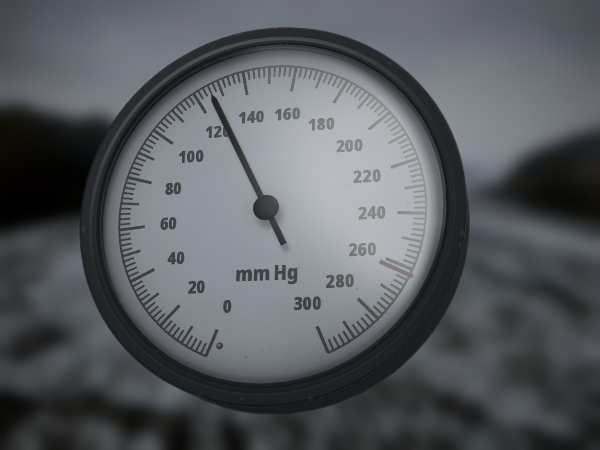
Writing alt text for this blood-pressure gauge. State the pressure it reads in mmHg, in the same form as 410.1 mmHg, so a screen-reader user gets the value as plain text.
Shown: 126 mmHg
